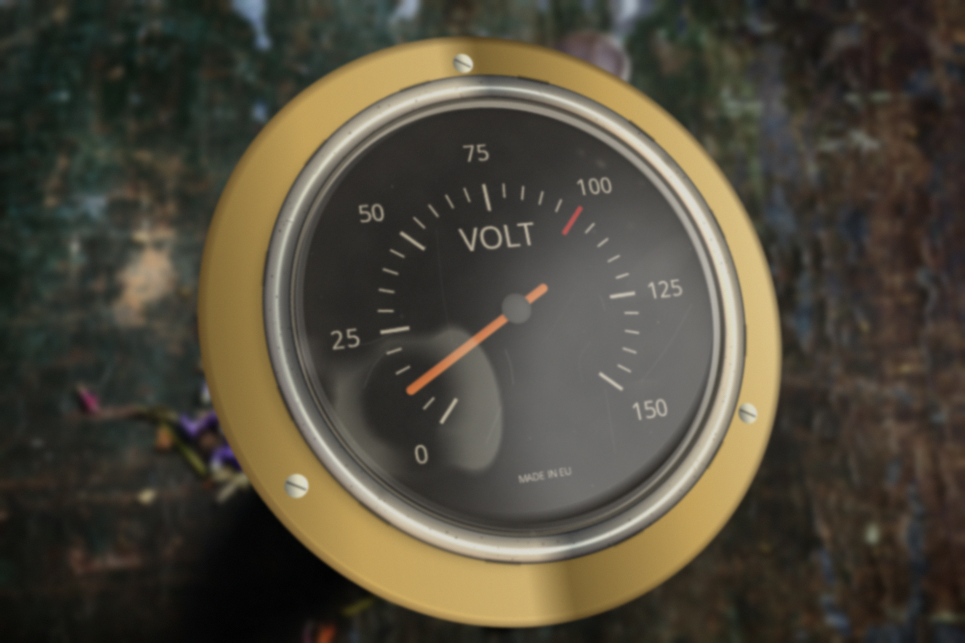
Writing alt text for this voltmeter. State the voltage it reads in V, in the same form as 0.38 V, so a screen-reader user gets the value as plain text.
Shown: 10 V
